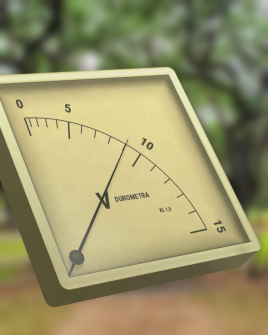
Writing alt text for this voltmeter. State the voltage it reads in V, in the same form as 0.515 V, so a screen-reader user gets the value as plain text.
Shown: 9 V
